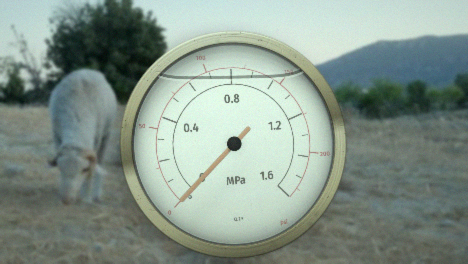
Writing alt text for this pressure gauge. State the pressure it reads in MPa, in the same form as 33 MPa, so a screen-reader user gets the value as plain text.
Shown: 0 MPa
